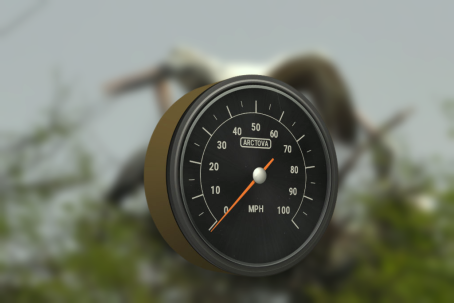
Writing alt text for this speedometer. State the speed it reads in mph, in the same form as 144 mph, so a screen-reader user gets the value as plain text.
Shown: 0 mph
